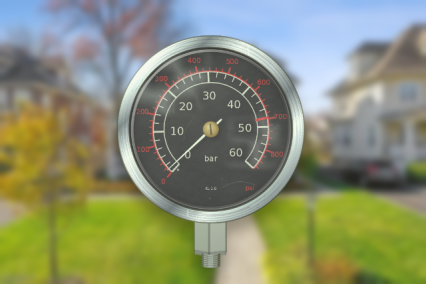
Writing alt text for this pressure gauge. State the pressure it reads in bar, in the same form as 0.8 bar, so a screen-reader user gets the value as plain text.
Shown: 1 bar
